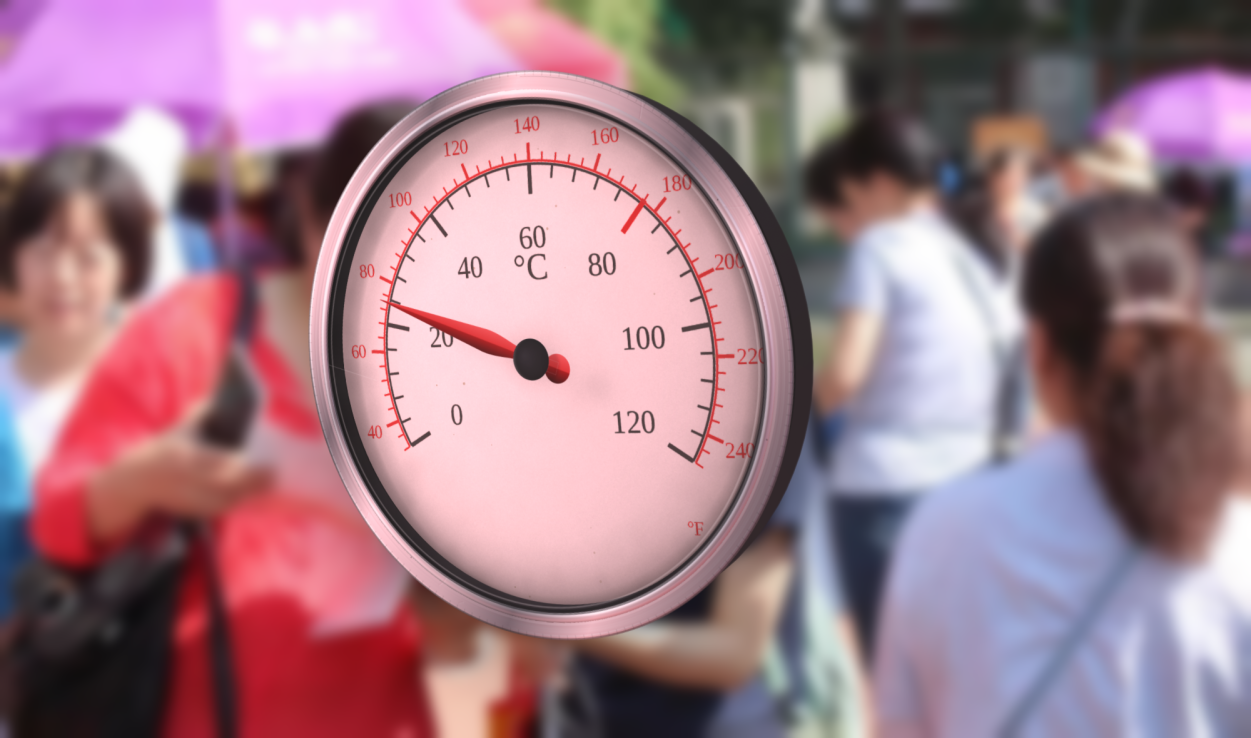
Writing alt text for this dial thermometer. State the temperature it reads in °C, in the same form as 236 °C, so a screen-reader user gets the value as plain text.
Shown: 24 °C
